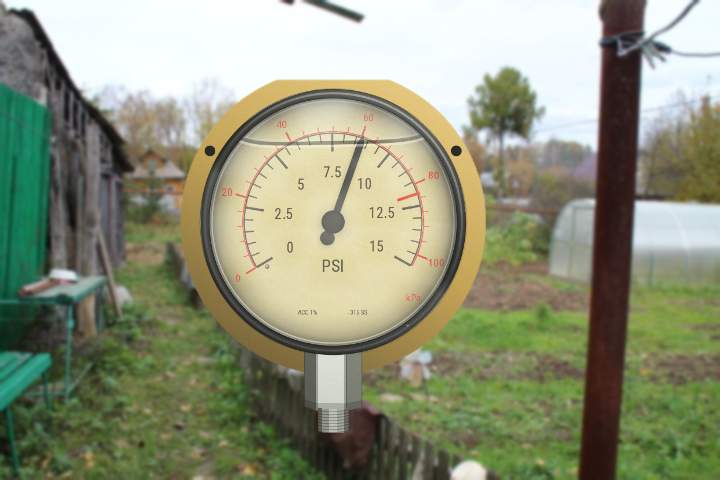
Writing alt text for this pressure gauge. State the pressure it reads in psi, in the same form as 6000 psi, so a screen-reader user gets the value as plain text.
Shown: 8.75 psi
